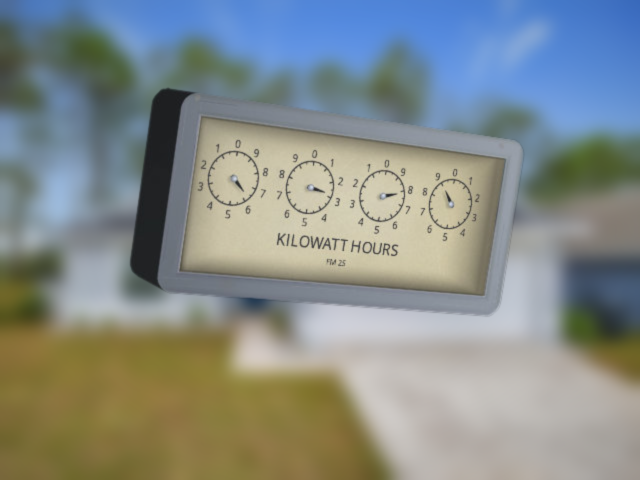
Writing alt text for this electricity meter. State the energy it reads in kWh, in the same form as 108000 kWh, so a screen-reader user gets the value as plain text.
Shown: 6279 kWh
